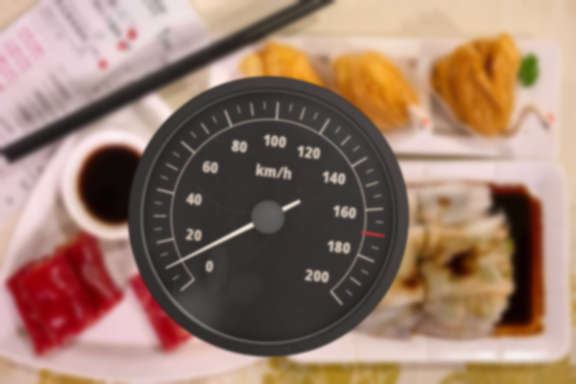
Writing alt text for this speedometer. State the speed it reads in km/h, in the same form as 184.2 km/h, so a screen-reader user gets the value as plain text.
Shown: 10 km/h
